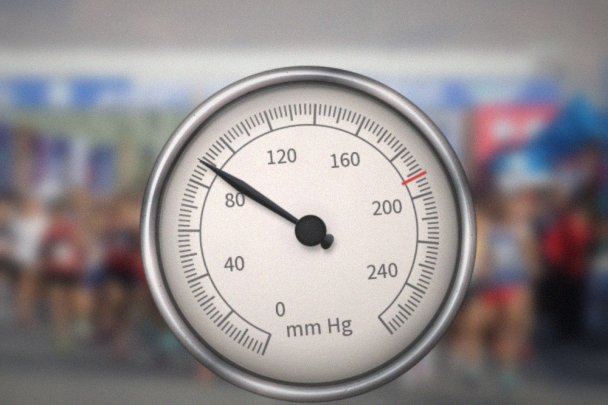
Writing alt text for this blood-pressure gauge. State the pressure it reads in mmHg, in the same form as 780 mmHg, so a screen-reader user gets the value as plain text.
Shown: 88 mmHg
